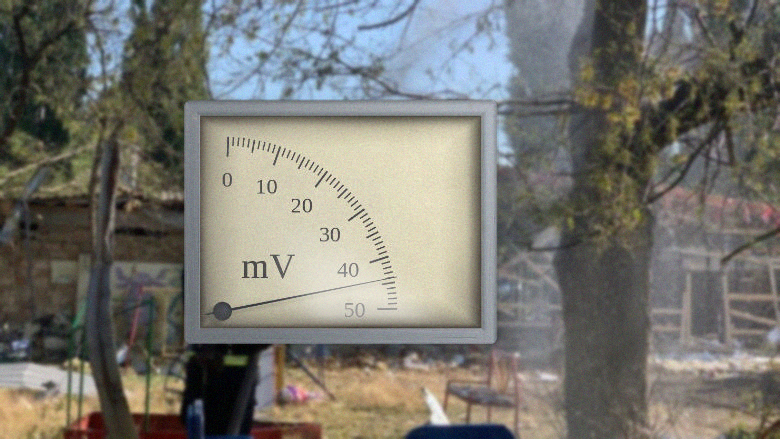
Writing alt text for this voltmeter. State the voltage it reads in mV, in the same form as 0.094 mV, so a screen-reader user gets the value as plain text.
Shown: 44 mV
